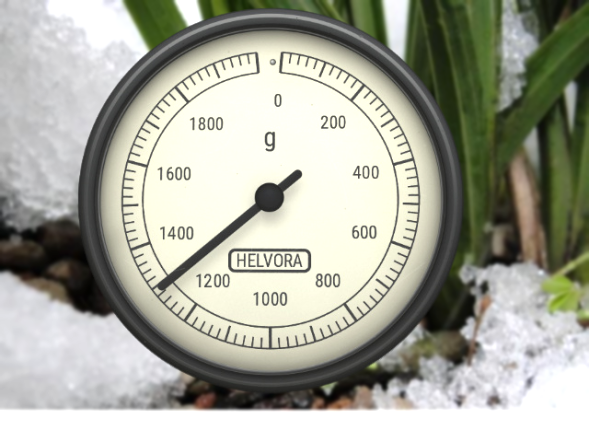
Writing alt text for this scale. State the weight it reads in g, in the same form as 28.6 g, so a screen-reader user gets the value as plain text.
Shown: 1290 g
